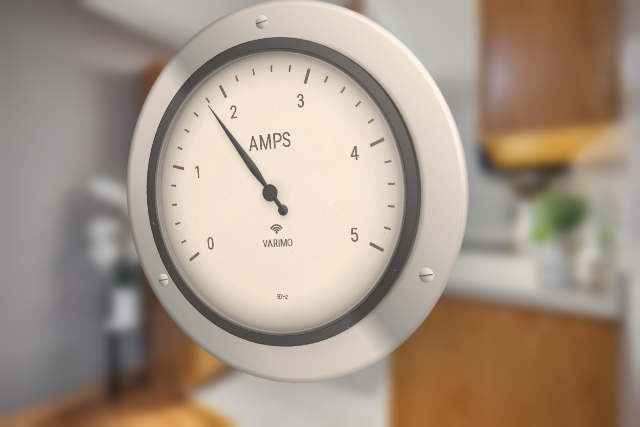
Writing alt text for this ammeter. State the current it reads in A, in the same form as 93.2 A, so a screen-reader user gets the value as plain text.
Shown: 1.8 A
